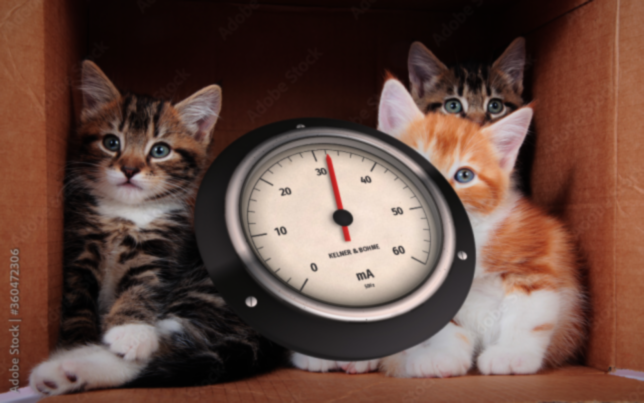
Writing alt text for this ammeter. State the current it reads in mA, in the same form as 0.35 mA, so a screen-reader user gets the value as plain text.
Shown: 32 mA
